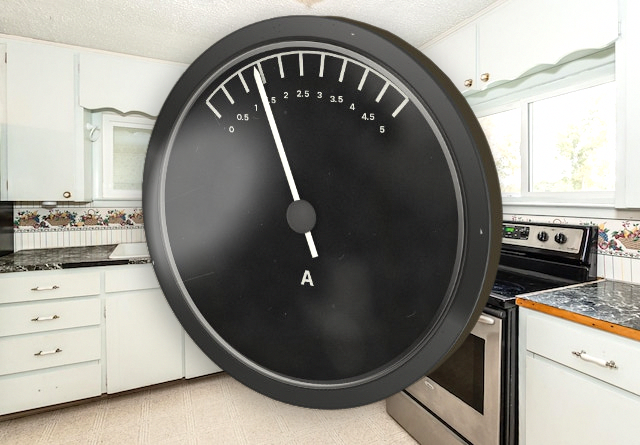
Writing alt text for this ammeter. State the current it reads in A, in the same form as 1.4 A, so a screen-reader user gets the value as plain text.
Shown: 1.5 A
